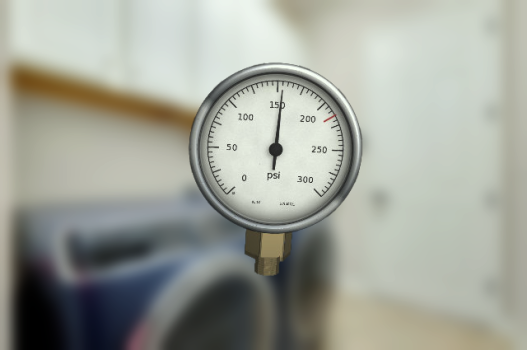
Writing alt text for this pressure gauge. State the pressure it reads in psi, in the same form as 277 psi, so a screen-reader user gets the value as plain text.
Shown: 155 psi
